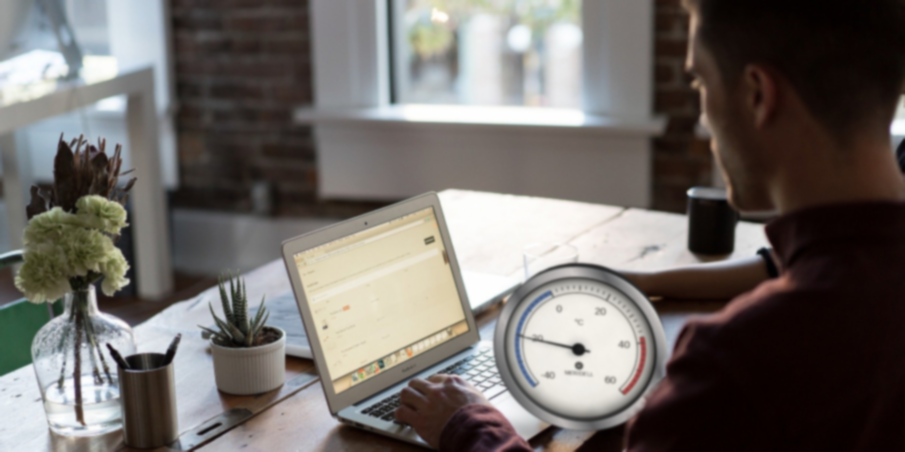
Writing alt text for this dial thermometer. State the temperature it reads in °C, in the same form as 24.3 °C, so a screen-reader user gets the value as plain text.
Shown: -20 °C
